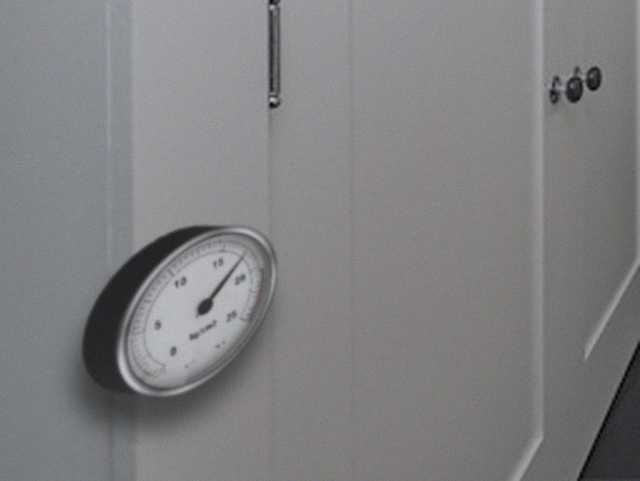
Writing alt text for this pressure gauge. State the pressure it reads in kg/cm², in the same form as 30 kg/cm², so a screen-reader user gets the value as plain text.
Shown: 17.5 kg/cm²
